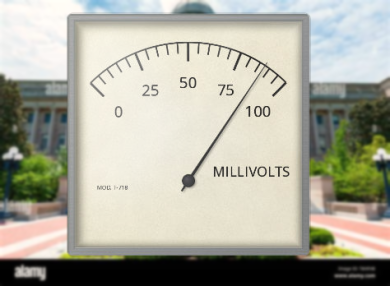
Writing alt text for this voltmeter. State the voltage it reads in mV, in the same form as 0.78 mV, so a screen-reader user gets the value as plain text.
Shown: 87.5 mV
